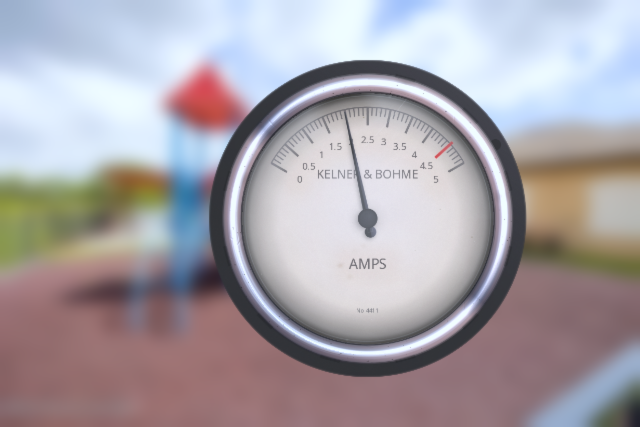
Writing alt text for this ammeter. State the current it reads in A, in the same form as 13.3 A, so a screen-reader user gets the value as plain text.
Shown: 2 A
